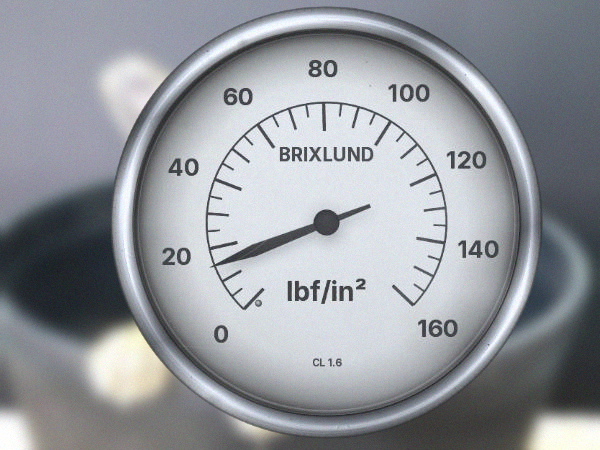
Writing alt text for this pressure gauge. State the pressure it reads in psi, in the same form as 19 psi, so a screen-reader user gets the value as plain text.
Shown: 15 psi
